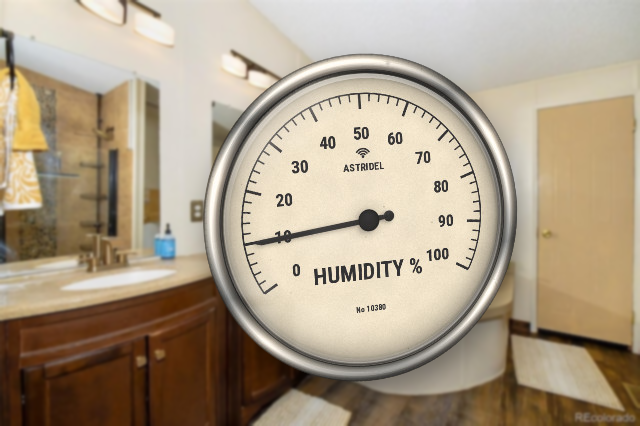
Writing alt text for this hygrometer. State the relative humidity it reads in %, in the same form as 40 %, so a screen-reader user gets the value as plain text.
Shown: 10 %
